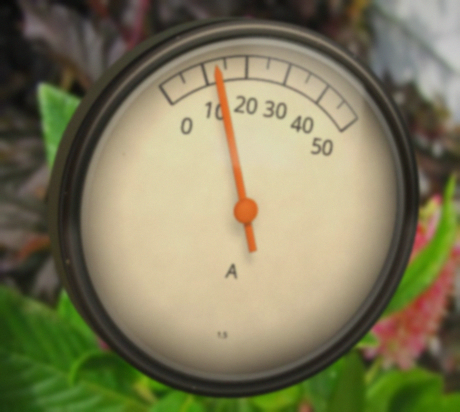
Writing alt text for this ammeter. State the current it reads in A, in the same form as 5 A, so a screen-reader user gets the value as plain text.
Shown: 12.5 A
